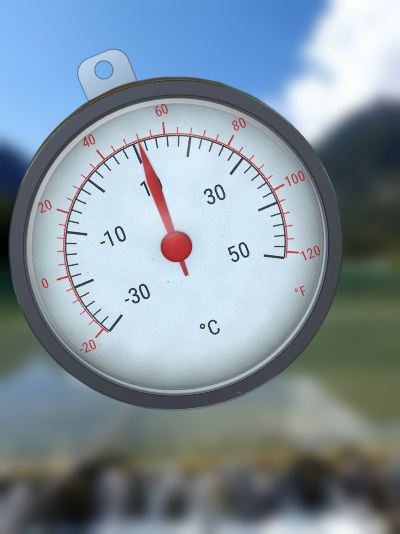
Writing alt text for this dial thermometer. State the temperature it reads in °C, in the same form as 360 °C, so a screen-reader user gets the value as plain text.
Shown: 11 °C
